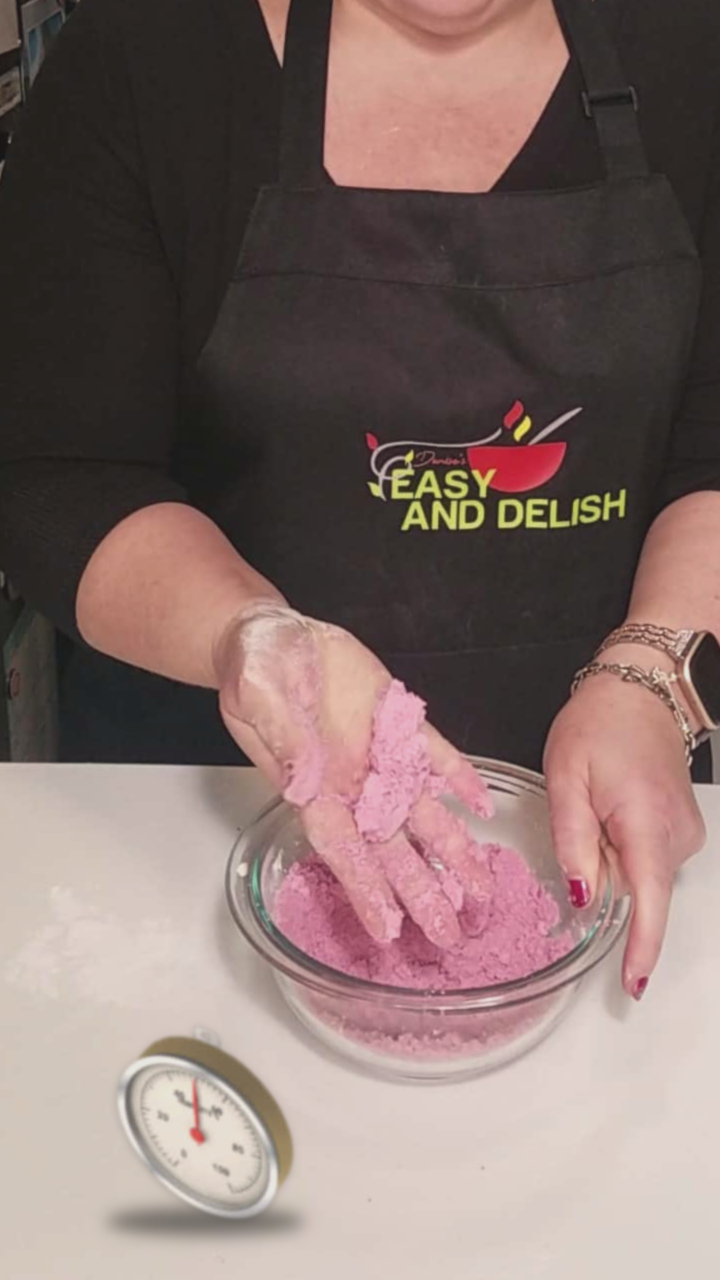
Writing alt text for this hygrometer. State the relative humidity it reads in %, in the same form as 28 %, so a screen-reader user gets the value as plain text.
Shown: 50 %
